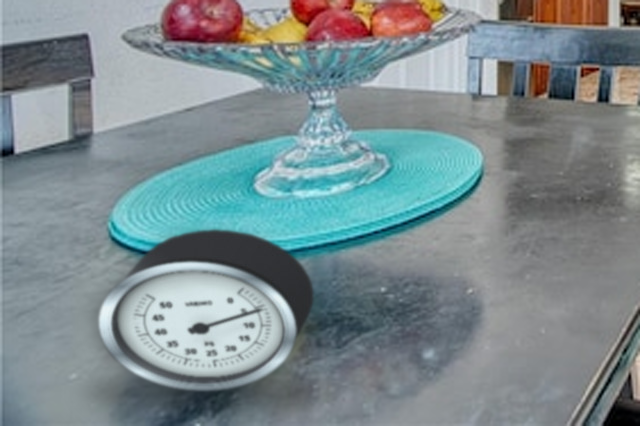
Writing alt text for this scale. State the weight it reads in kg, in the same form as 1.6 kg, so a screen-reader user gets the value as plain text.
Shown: 5 kg
